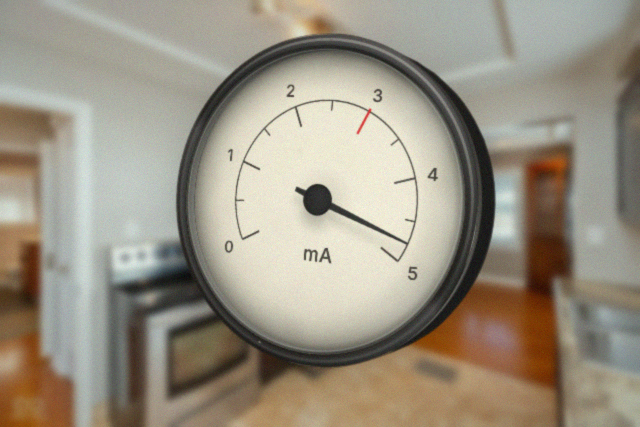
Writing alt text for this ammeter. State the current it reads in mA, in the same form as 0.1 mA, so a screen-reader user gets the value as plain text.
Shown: 4.75 mA
